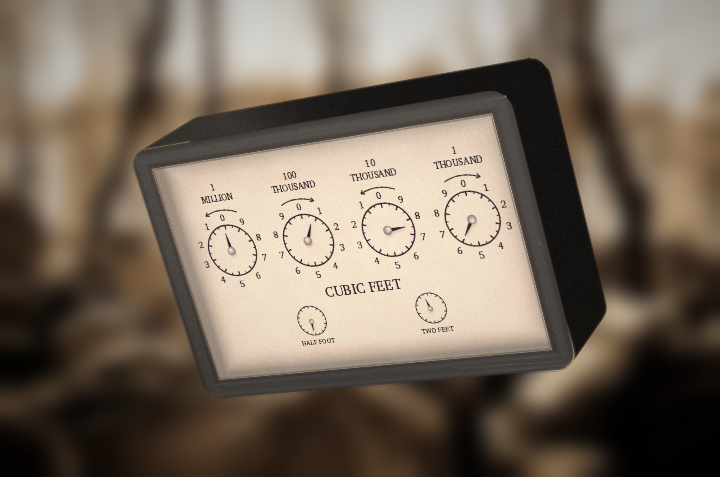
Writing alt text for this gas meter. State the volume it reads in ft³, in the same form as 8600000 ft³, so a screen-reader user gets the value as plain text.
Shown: 7600 ft³
